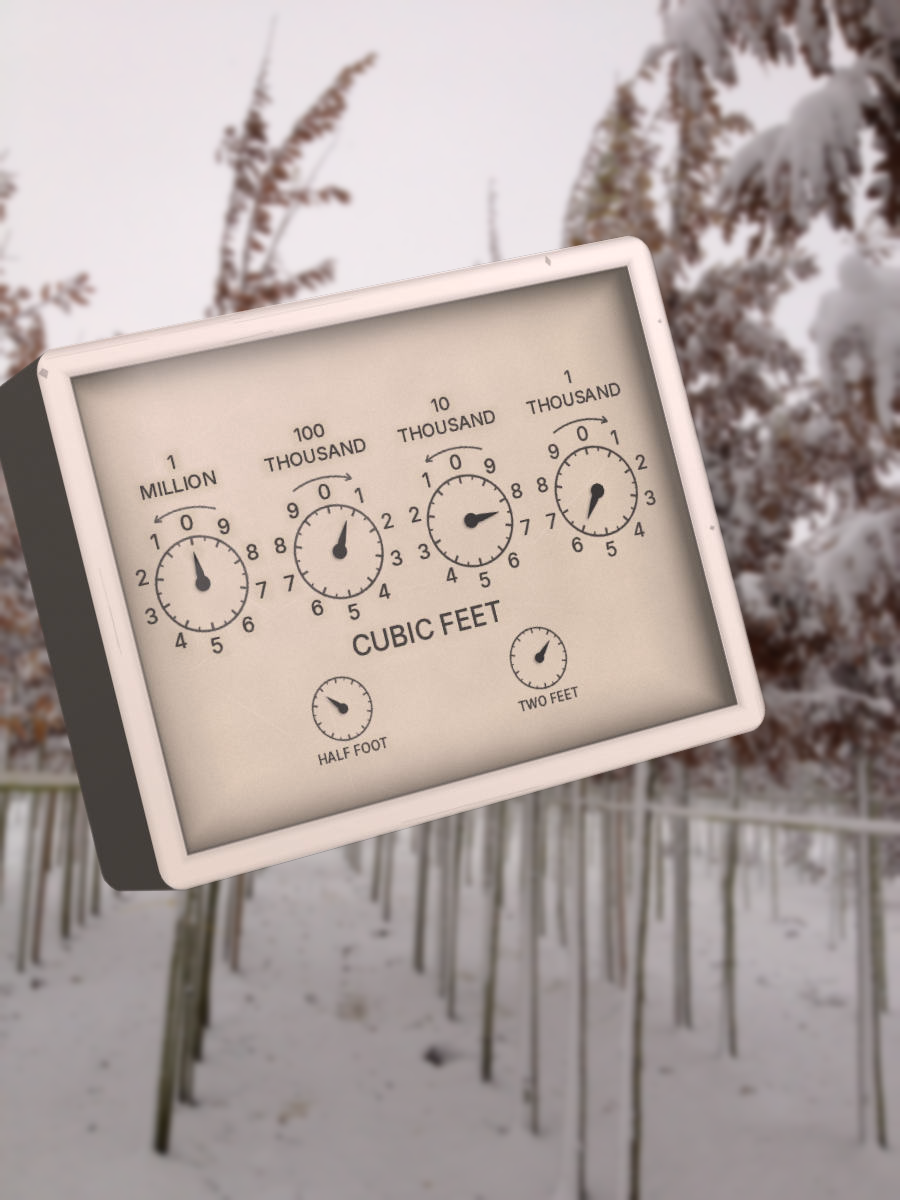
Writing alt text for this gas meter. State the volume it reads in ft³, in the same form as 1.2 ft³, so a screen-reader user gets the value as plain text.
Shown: 7600 ft³
